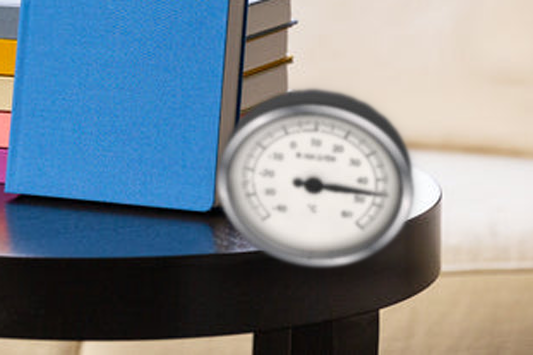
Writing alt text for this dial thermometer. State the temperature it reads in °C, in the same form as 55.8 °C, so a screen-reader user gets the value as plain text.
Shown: 45 °C
